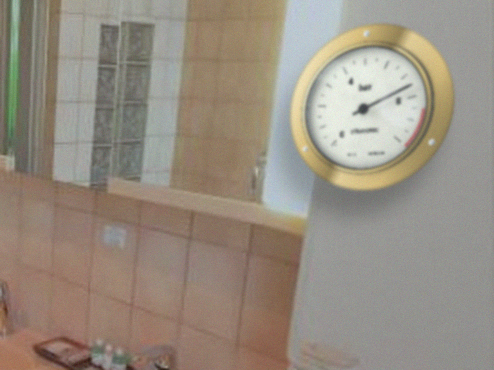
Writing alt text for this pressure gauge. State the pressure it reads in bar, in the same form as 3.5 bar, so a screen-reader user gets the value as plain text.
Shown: 7.5 bar
